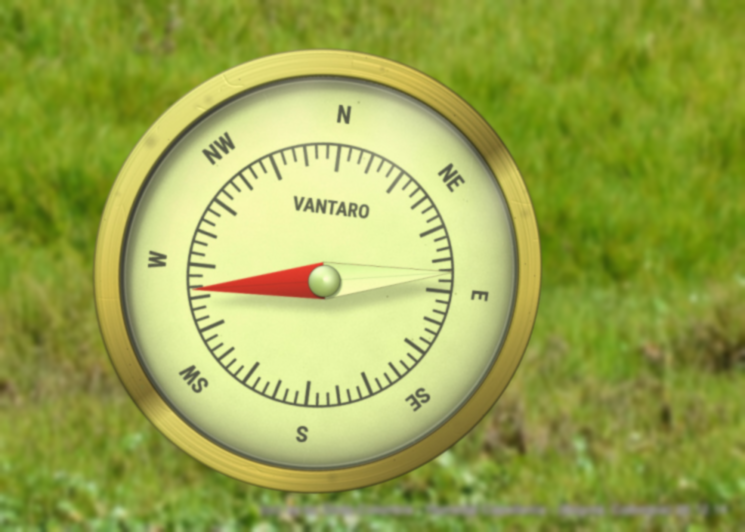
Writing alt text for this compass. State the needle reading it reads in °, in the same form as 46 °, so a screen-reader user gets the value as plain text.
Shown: 260 °
